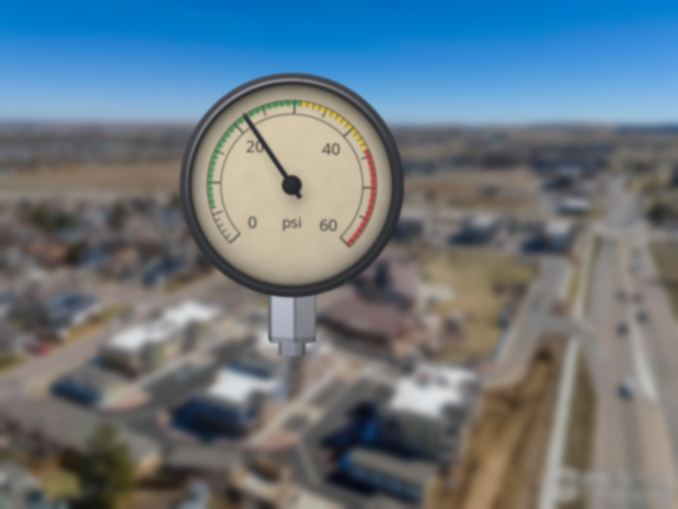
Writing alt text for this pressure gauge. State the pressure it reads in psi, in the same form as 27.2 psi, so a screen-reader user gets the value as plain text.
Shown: 22 psi
